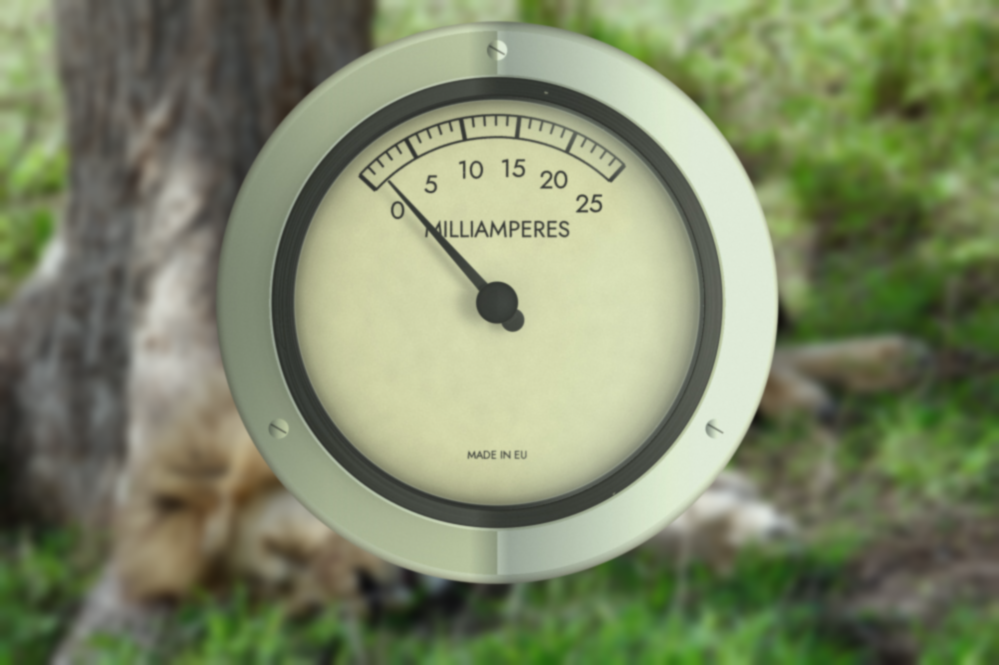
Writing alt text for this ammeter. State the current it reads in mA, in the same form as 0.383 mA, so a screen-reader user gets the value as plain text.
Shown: 1.5 mA
